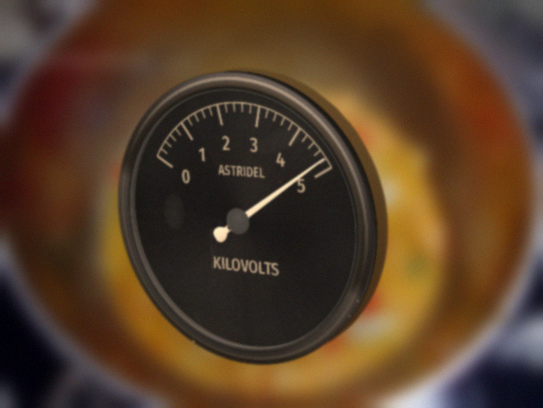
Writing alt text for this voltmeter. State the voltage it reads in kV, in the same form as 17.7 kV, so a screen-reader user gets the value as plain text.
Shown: 4.8 kV
